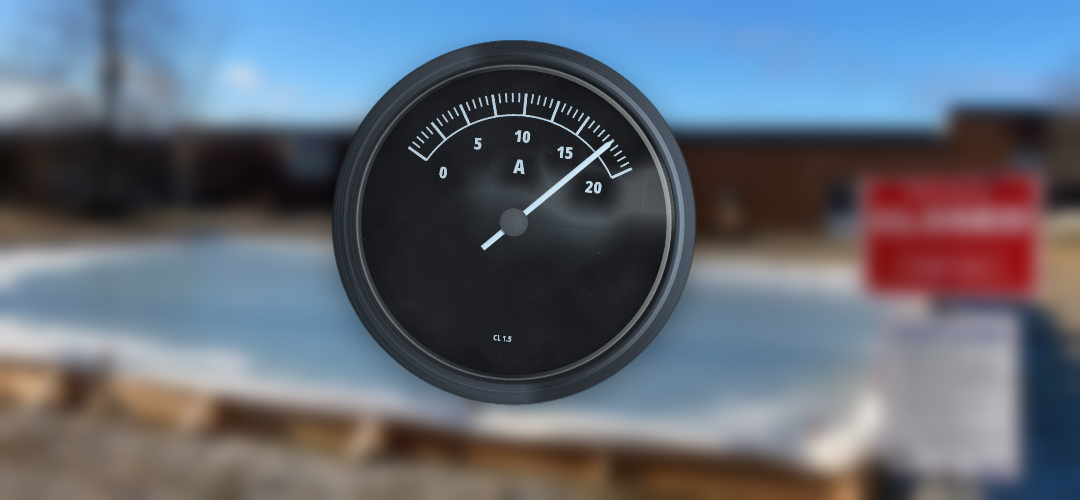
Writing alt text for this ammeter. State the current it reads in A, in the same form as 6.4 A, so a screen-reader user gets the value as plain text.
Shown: 17.5 A
